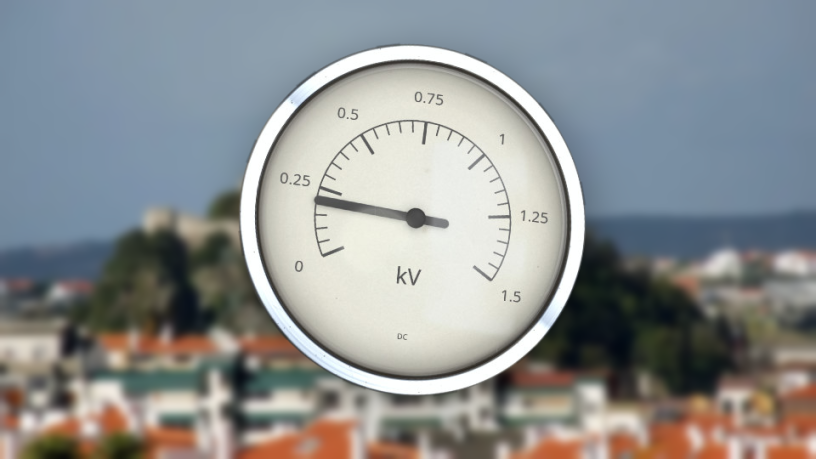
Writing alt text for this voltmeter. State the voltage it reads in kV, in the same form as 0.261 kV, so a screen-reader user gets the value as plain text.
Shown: 0.2 kV
